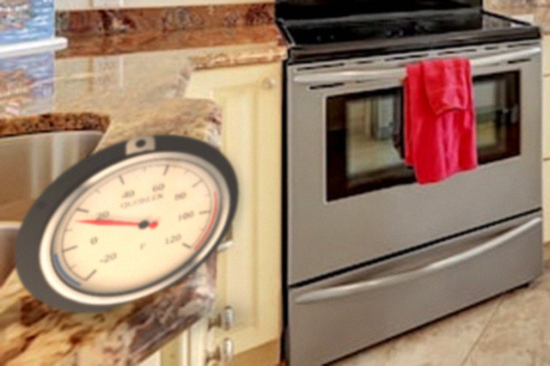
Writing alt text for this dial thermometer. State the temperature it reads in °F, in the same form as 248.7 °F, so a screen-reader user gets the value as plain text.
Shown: 15 °F
